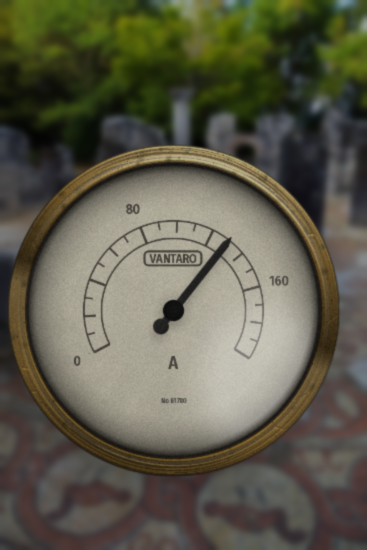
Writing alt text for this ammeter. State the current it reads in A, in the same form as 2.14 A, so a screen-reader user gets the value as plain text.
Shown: 130 A
